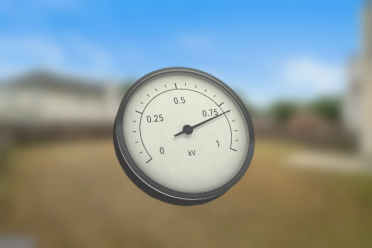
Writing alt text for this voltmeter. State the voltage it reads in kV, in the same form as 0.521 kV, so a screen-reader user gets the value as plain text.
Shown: 0.8 kV
